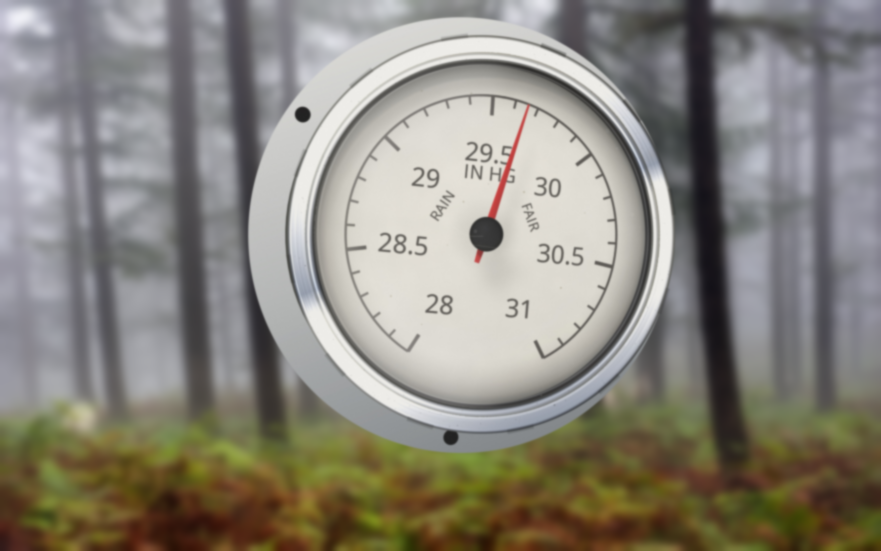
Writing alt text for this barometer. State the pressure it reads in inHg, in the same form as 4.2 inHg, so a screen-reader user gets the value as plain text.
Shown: 29.65 inHg
